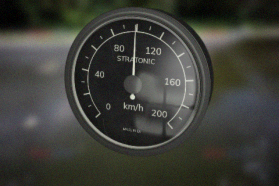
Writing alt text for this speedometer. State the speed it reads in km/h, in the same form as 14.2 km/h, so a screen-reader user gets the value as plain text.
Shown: 100 km/h
